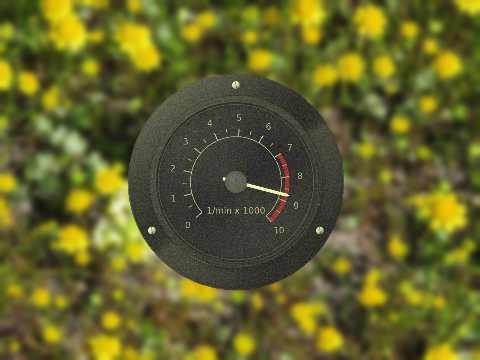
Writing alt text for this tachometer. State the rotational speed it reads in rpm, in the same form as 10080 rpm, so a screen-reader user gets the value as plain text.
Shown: 8750 rpm
